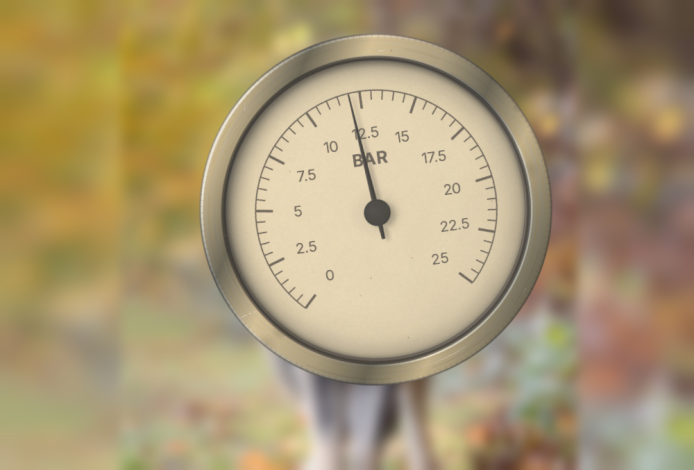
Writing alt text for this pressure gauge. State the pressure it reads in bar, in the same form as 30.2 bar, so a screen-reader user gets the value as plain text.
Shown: 12 bar
